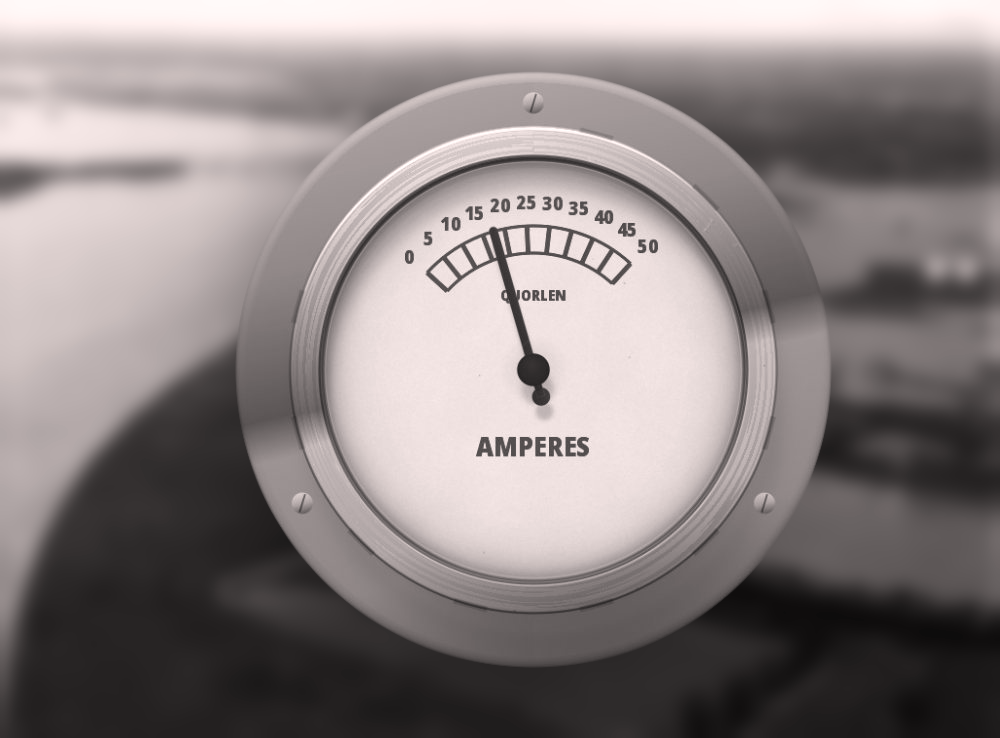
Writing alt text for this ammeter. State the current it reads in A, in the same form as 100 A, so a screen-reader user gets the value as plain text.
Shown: 17.5 A
